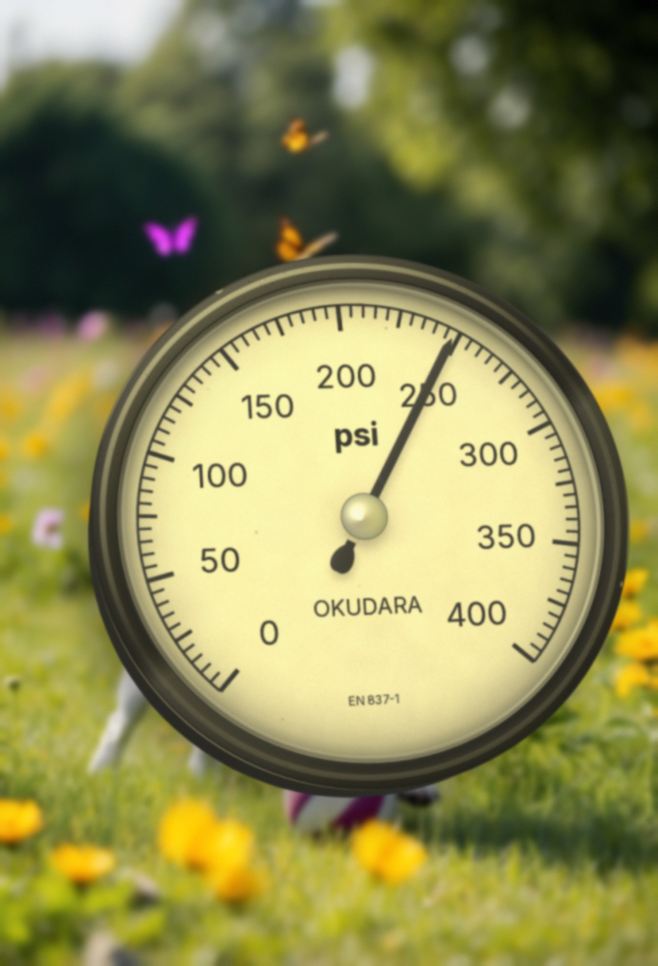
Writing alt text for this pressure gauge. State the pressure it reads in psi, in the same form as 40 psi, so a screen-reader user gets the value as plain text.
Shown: 247.5 psi
